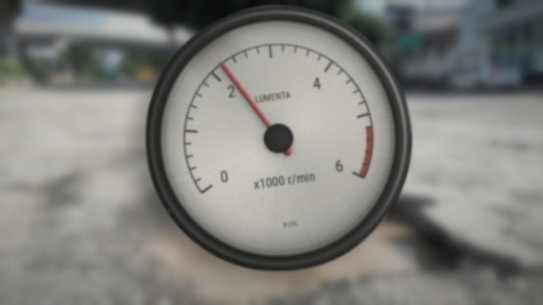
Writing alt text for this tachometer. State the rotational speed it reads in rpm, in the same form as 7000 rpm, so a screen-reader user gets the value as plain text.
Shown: 2200 rpm
